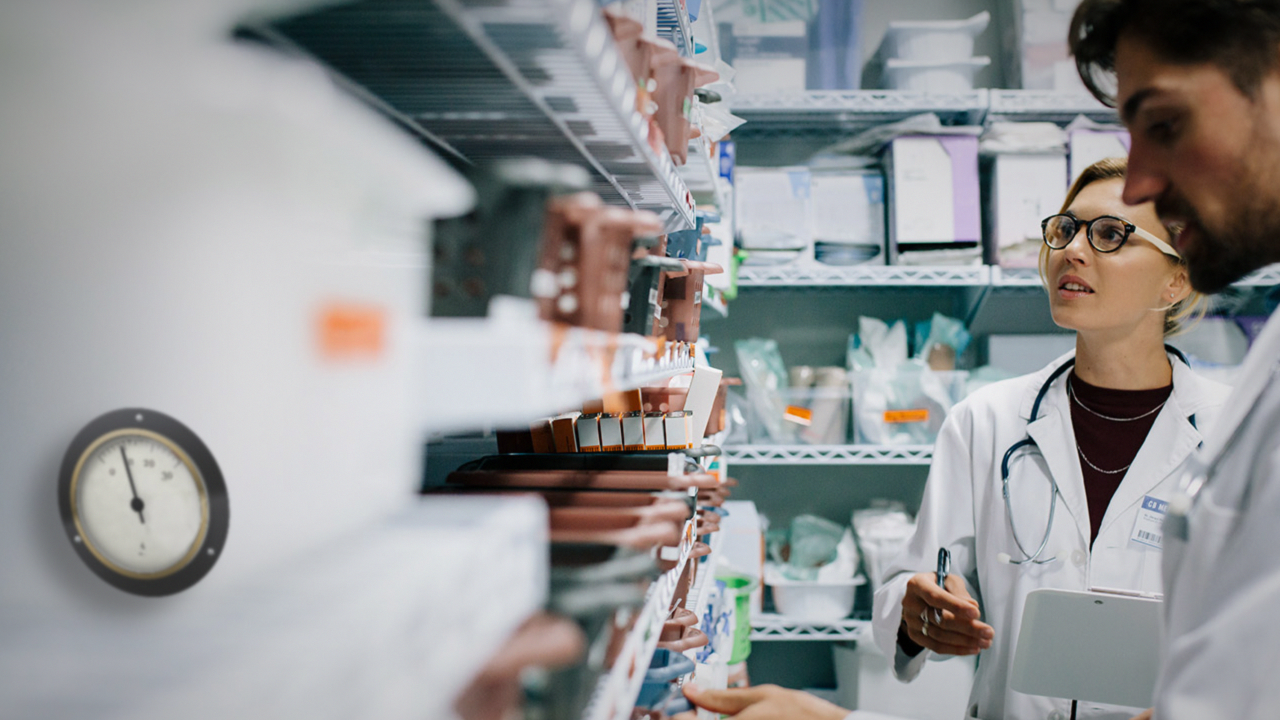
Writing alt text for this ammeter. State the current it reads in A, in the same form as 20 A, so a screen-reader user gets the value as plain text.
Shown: 10 A
